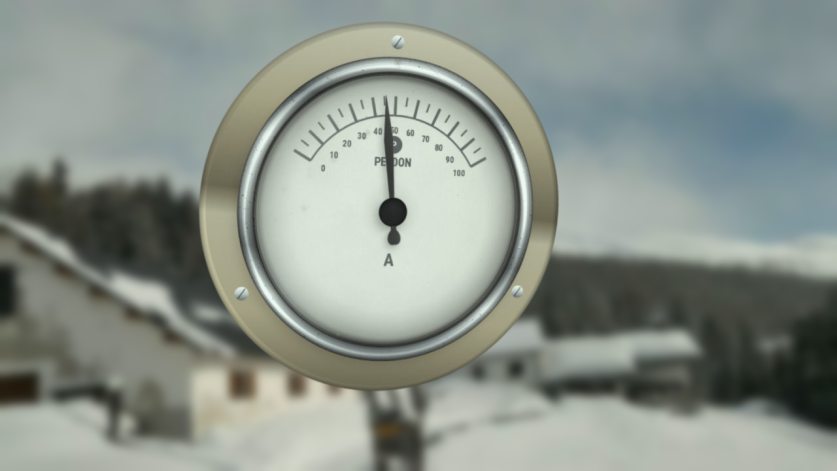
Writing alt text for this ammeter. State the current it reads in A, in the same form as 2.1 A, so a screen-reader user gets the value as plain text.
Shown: 45 A
